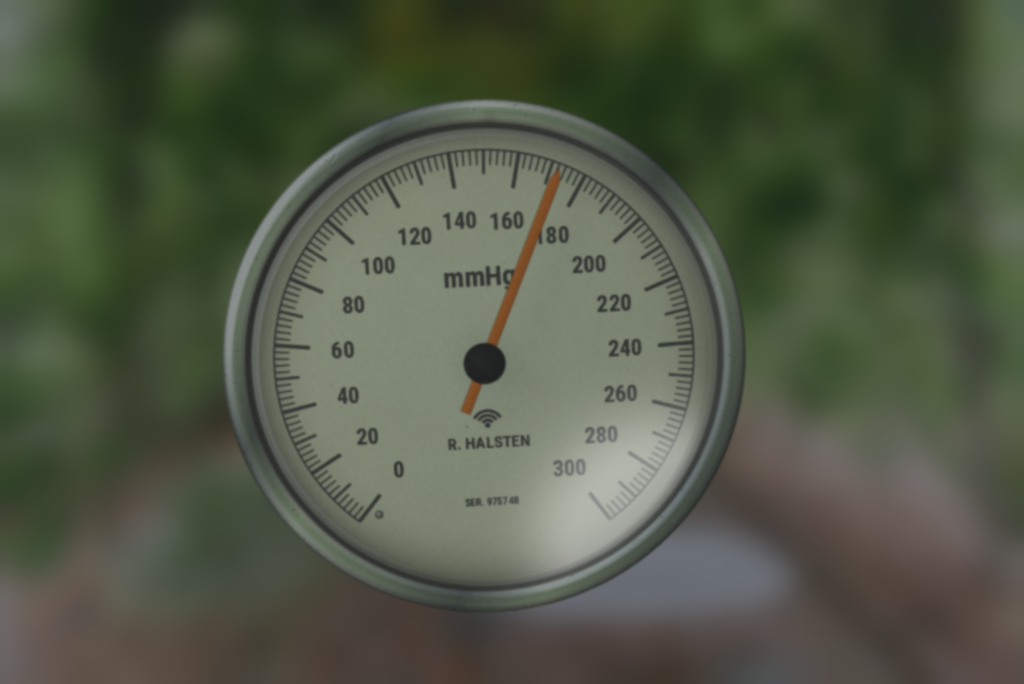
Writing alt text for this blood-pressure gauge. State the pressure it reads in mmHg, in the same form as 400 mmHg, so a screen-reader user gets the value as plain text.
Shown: 172 mmHg
